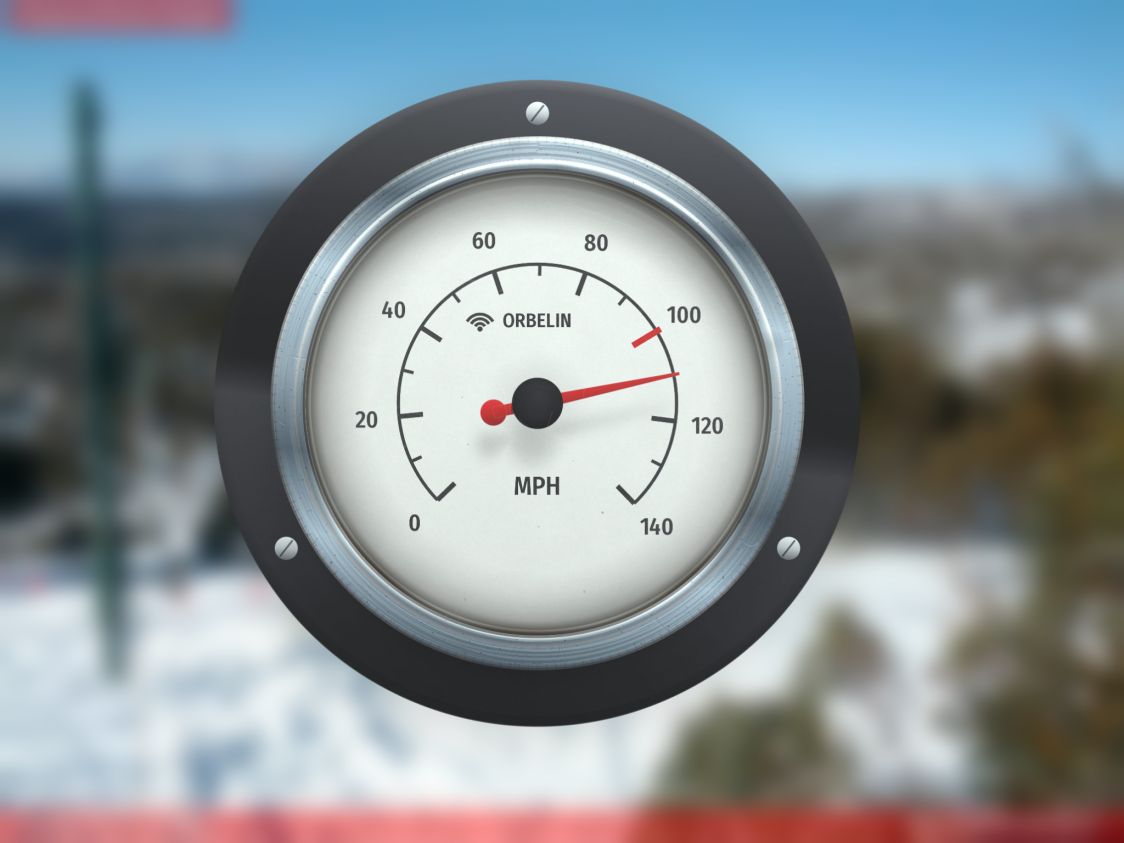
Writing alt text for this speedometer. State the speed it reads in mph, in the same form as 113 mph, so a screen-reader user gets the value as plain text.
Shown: 110 mph
